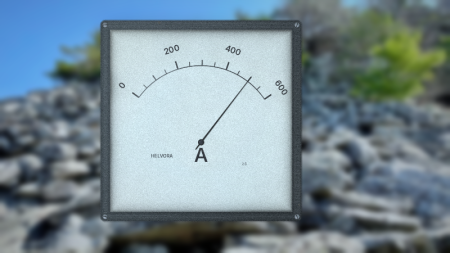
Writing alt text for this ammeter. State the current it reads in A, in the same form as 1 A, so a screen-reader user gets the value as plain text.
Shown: 500 A
